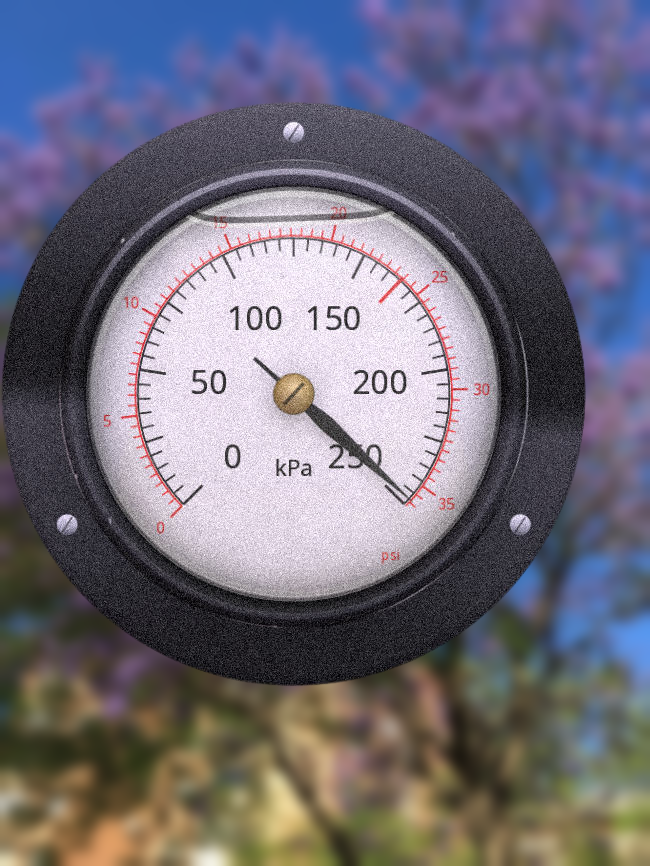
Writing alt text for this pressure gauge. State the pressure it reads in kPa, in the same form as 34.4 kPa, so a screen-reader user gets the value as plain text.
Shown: 247.5 kPa
